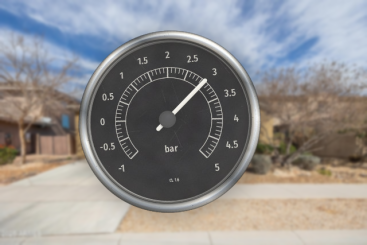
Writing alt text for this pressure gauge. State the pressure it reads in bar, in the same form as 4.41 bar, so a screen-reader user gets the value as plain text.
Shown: 3 bar
